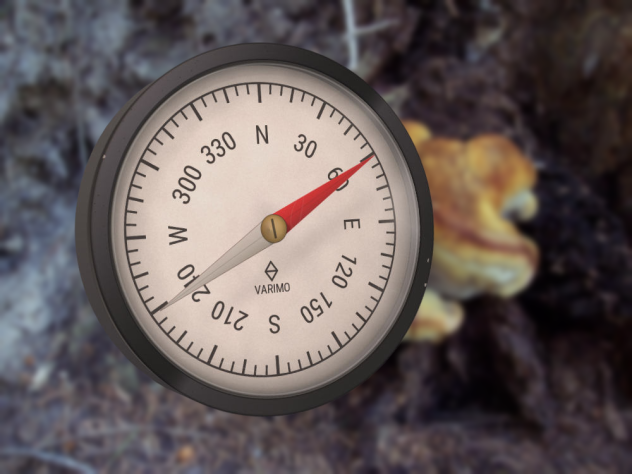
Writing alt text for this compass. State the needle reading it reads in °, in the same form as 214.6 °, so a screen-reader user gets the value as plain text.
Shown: 60 °
